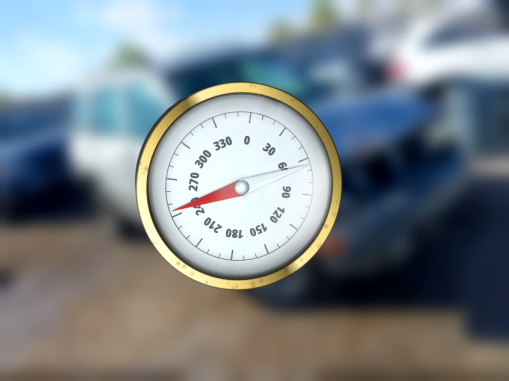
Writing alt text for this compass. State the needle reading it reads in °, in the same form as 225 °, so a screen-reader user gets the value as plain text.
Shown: 245 °
